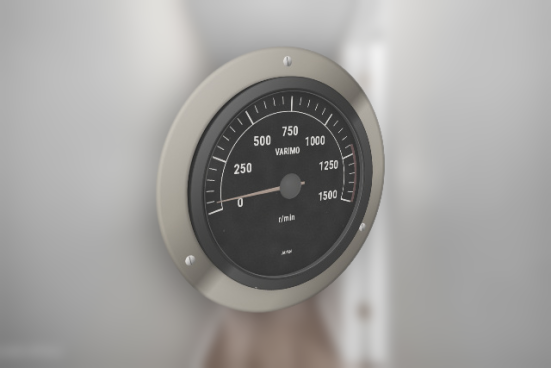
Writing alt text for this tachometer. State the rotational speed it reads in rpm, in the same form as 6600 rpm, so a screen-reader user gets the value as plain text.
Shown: 50 rpm
